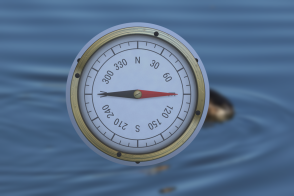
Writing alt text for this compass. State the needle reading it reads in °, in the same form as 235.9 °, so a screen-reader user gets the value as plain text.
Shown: 90 °
